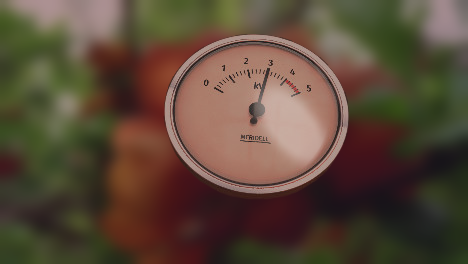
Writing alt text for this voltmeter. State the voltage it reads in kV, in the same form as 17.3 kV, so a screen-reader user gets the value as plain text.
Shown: 3 kV
